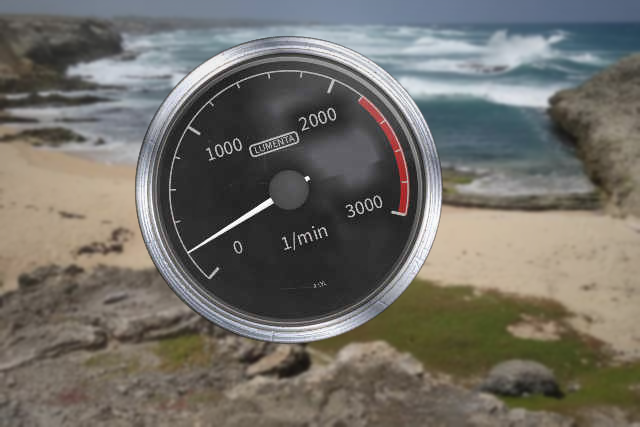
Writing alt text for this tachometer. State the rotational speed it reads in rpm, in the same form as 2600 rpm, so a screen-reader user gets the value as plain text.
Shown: 200 rpm
